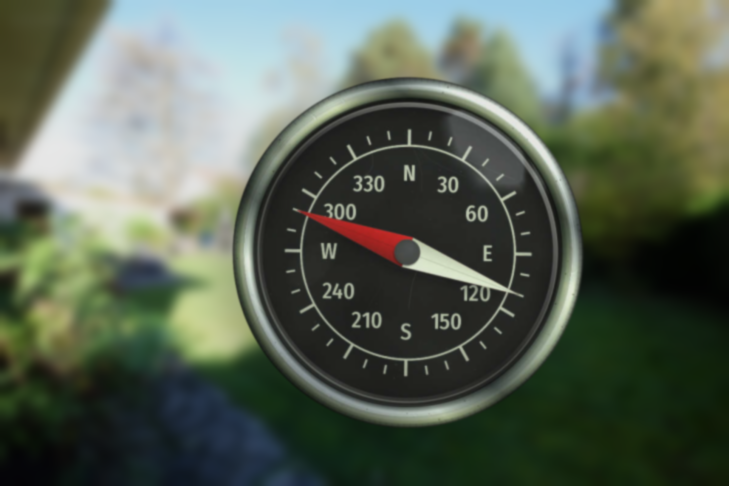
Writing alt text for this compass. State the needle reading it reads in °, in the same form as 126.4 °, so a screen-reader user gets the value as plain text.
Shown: 290 °
